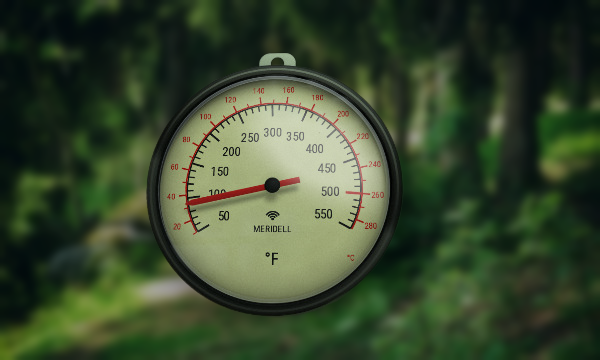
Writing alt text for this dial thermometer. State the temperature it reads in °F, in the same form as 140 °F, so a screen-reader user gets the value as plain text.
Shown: 90 °F
